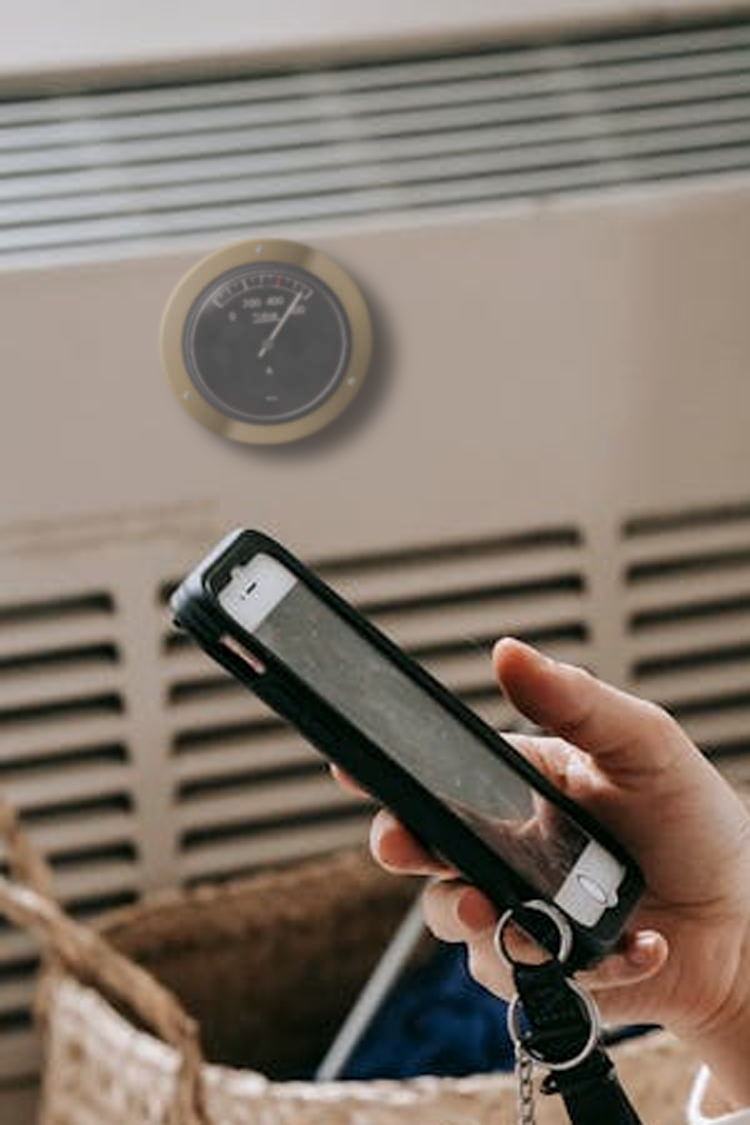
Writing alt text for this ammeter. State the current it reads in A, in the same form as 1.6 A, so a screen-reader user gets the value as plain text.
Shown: 550 A
